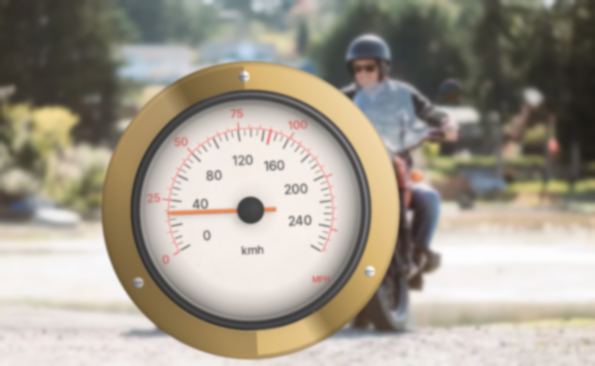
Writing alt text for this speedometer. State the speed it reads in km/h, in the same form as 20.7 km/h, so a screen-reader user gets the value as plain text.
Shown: 30 km/h
